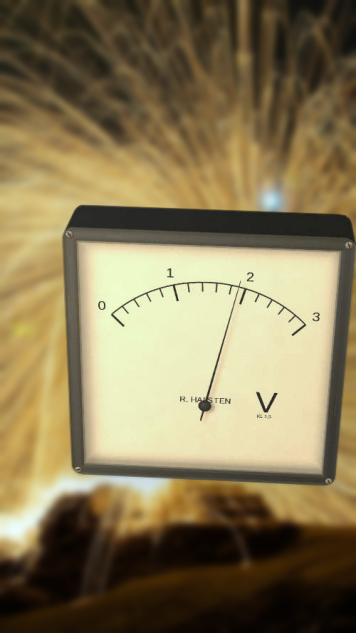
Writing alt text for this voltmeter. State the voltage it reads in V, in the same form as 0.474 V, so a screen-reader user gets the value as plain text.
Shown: 1.9 V
